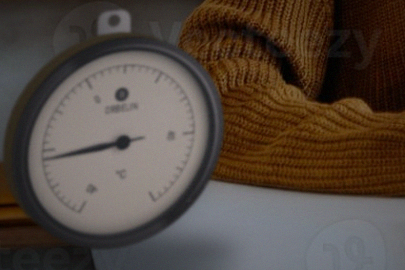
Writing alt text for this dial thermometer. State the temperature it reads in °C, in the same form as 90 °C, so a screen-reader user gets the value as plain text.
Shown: -22 °C
